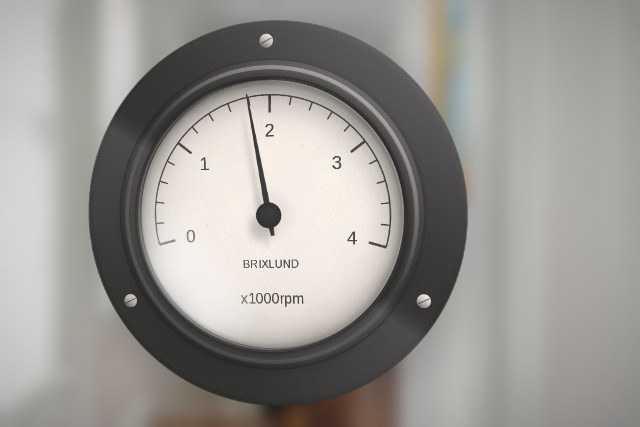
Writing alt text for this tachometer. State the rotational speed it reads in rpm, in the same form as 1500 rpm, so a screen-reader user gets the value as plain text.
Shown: 1800 rpm
